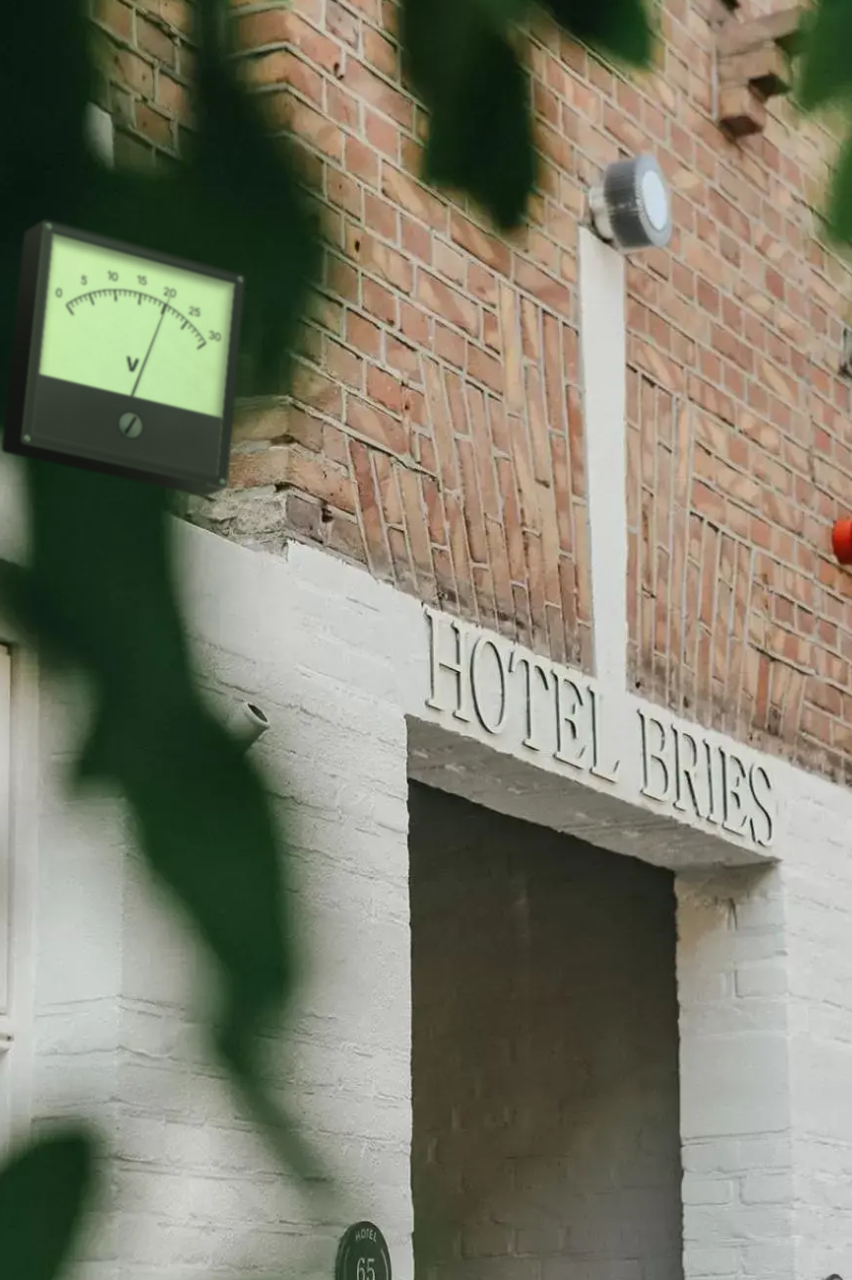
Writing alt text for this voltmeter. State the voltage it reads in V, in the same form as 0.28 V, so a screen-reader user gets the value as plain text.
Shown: 20 V
